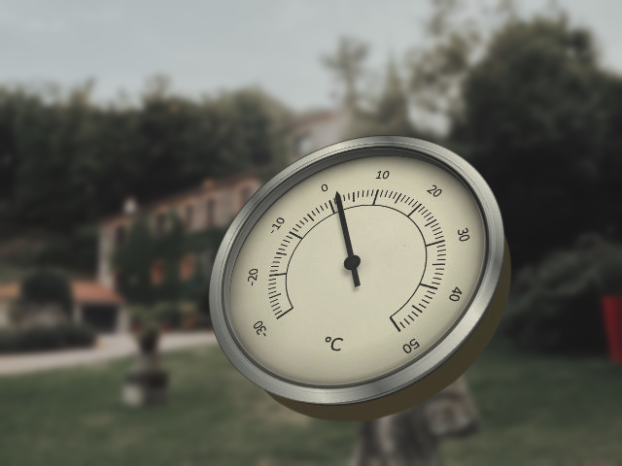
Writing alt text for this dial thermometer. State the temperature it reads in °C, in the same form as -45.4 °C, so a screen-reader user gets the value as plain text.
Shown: 2 °C
